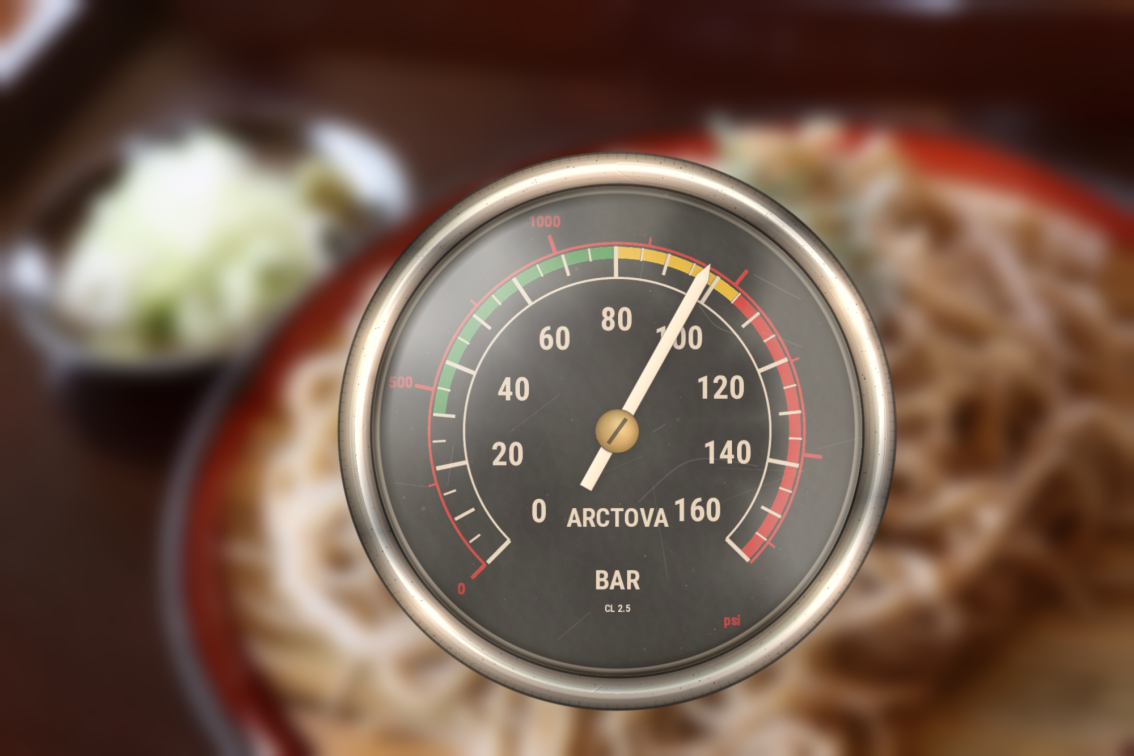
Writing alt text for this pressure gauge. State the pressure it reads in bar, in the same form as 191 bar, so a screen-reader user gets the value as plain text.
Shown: 97.5 bar
